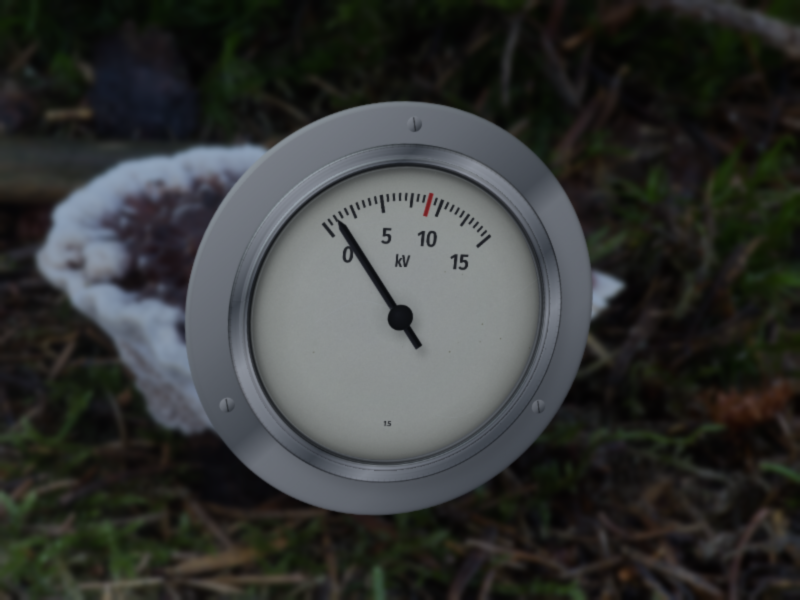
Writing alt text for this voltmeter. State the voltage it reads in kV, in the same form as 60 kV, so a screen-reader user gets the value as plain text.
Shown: 1 kV
